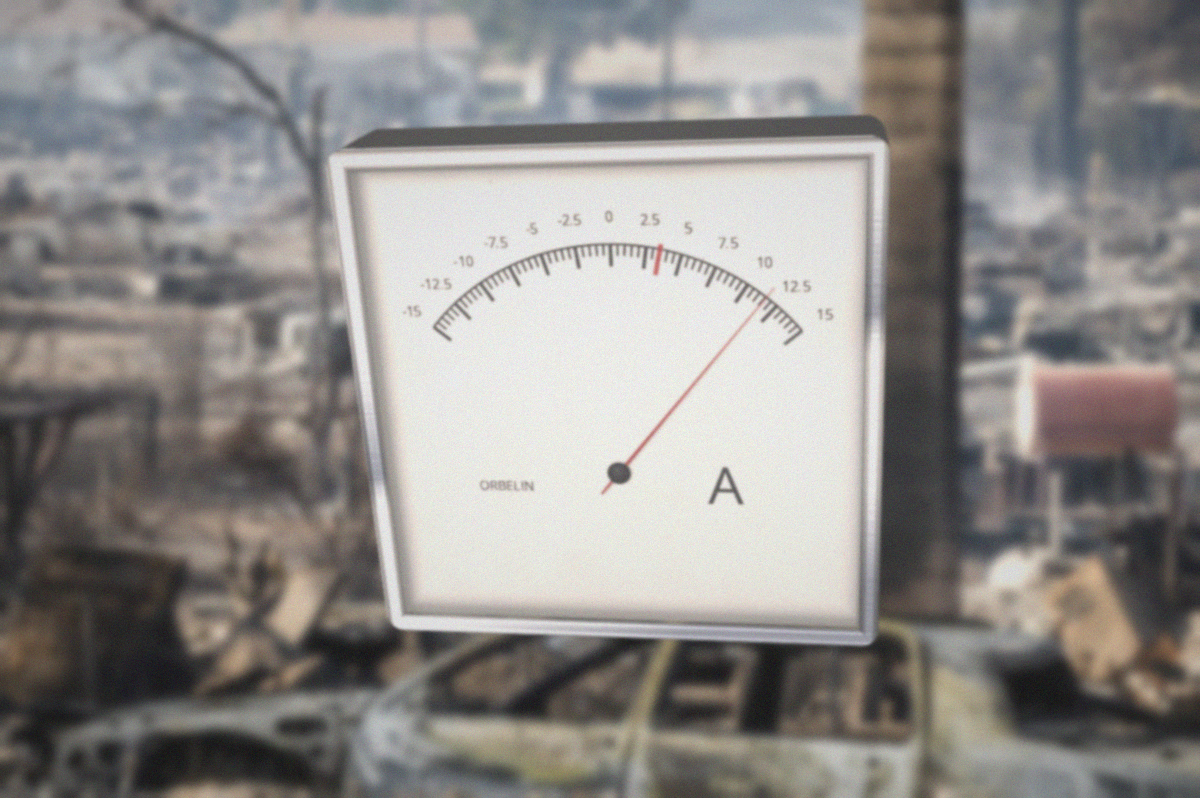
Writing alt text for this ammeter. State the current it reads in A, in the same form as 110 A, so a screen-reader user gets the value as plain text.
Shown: 11.5 A
